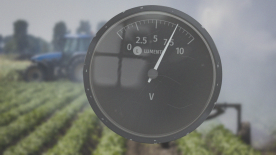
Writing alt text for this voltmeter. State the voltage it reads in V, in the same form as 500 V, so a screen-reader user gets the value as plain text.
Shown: 7.5 V
